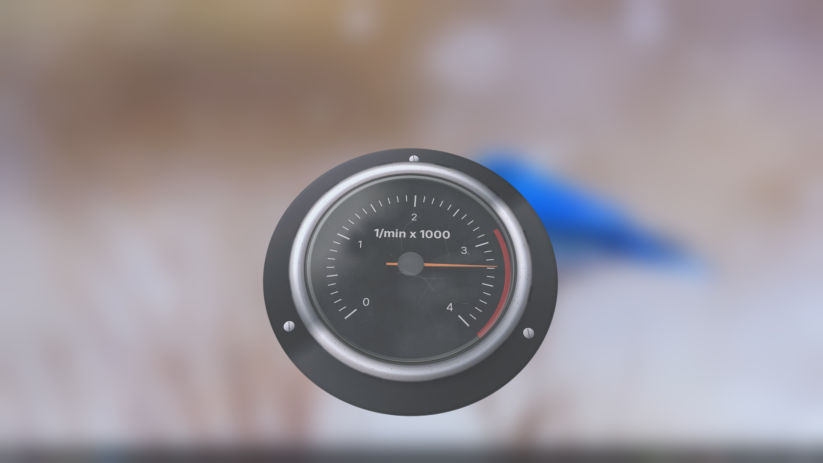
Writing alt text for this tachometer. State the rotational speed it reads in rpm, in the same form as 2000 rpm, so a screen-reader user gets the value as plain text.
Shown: 3300 rpm
